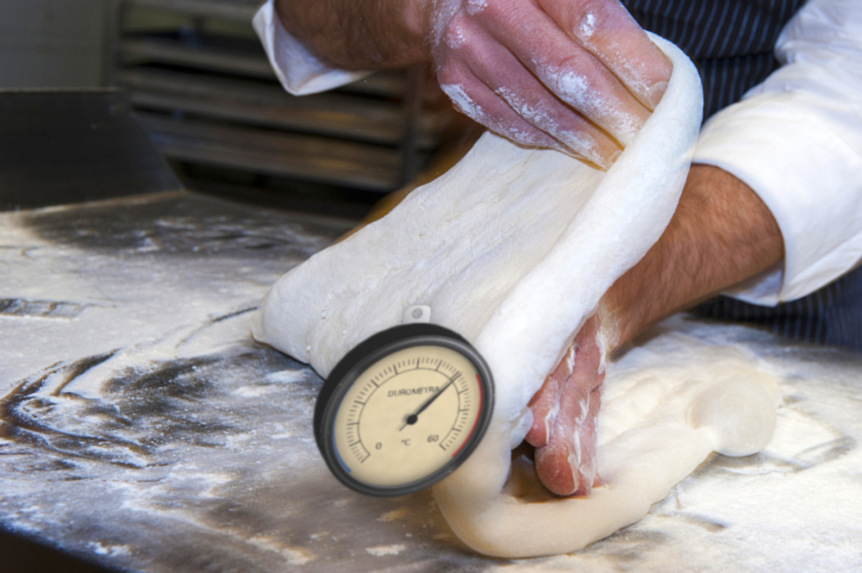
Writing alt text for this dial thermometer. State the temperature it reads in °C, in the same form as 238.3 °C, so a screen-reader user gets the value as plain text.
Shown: 40 °C
